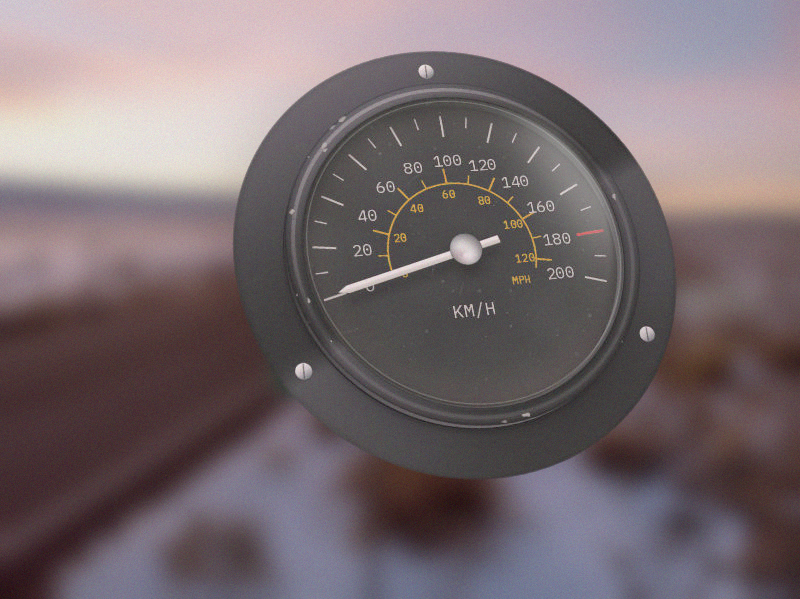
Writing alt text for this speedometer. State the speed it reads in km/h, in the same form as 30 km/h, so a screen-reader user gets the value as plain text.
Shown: 0 km/h
